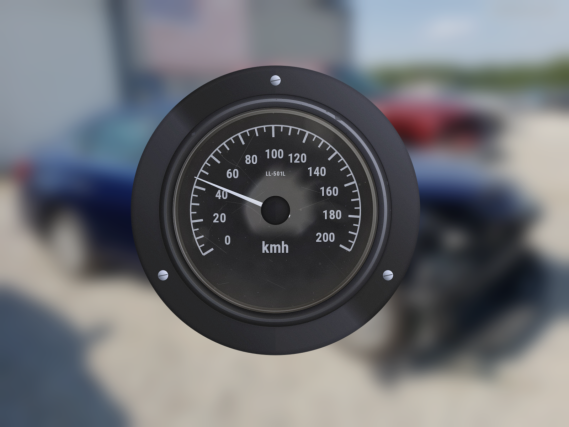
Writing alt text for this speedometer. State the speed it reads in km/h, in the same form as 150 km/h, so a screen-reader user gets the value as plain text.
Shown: 45 km/h
